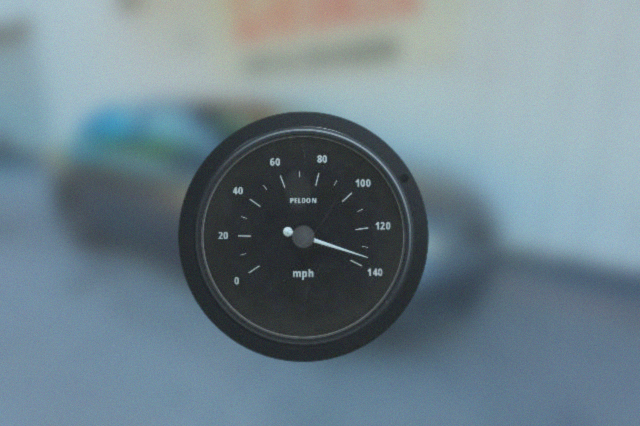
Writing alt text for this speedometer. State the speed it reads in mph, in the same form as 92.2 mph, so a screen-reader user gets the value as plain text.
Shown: 135 mph
